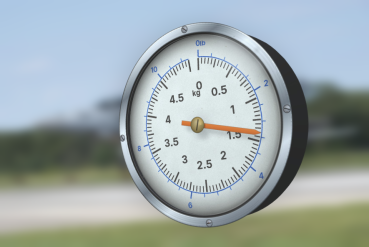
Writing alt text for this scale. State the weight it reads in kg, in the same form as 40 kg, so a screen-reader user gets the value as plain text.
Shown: 1.4 kg
